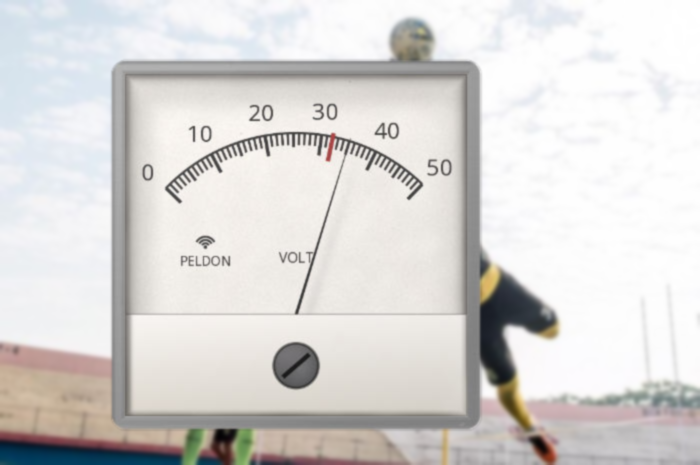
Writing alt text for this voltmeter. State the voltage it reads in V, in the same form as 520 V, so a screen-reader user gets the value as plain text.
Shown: 35 V
